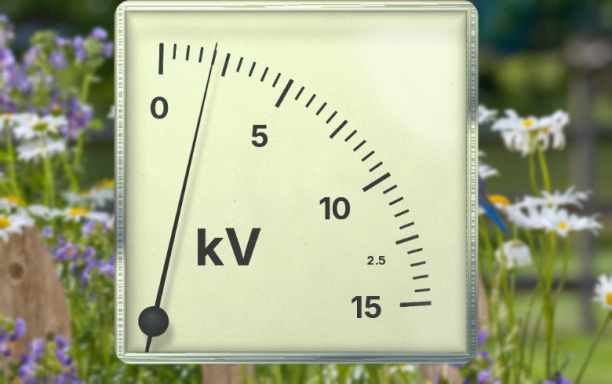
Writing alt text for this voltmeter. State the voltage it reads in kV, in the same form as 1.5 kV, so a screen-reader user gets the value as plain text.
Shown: 2 kV
